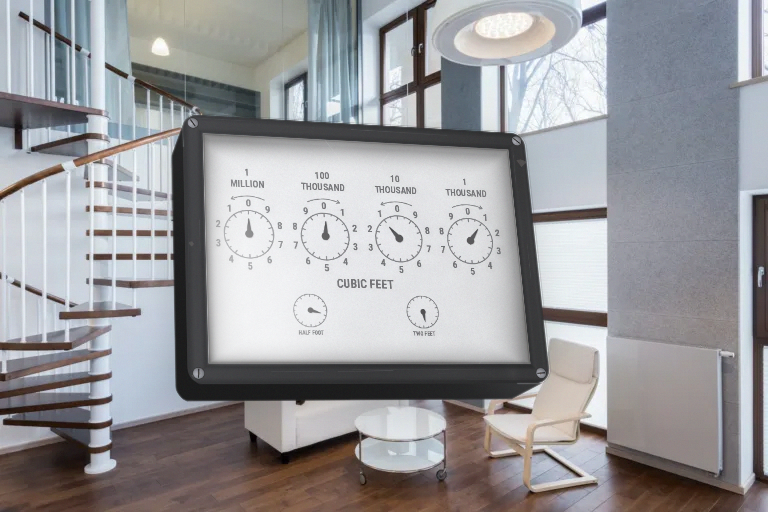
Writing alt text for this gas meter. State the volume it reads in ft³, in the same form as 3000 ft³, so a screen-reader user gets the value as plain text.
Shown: 1100 ft³
